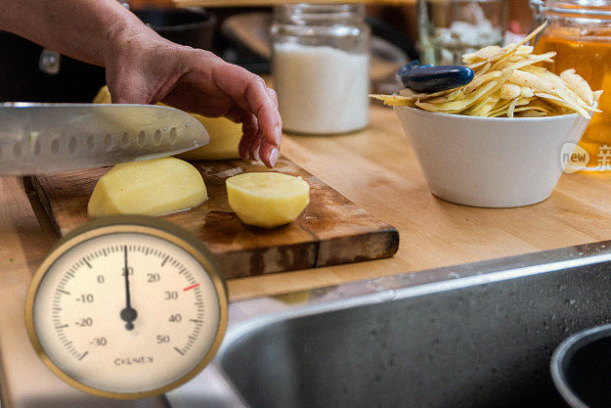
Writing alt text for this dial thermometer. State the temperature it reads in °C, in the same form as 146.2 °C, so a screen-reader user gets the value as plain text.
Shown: 10 °C
